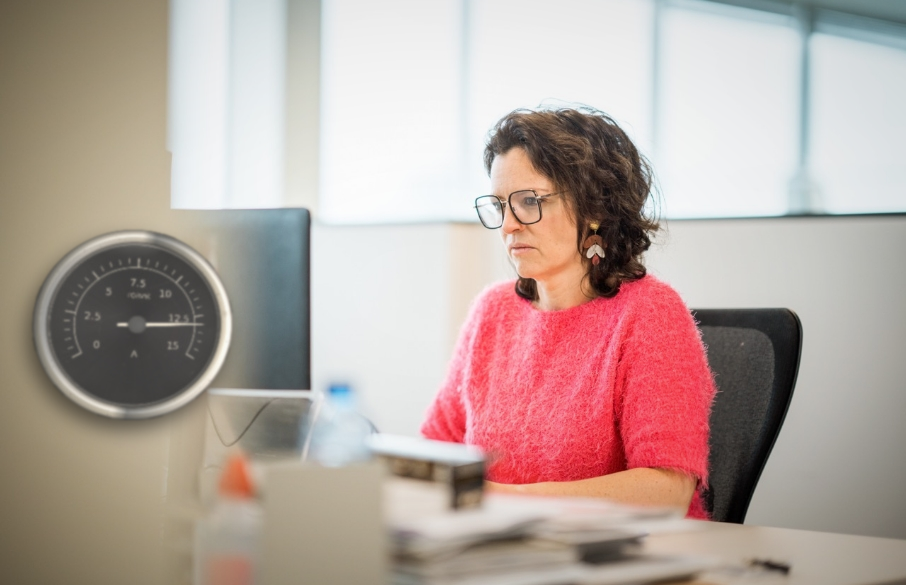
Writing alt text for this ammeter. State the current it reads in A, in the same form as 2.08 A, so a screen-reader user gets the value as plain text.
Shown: 13 A
